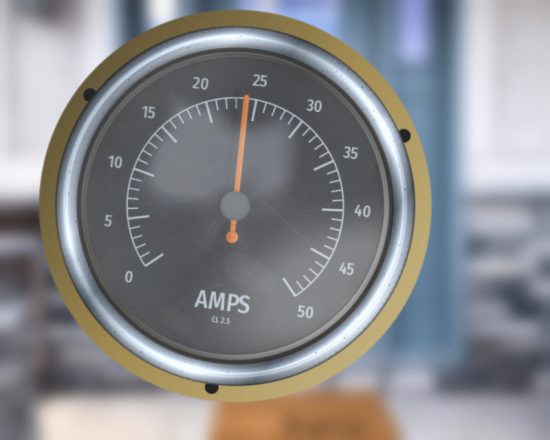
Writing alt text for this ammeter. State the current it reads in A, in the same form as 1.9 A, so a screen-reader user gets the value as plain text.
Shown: 24 A
